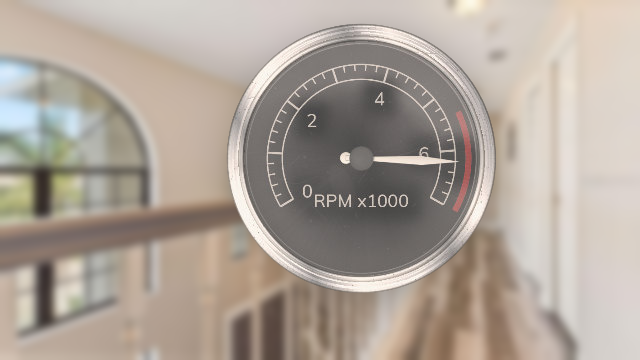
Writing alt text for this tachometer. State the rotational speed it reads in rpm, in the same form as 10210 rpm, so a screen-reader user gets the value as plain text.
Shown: 6200 rpm
